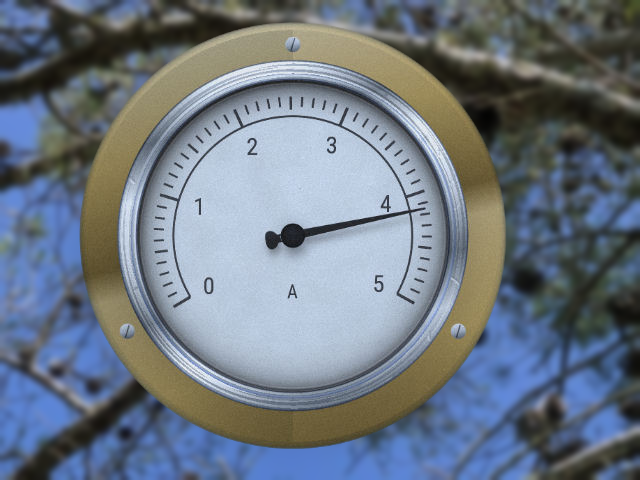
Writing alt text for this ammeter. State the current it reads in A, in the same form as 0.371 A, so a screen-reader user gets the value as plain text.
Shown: 4.15 A
